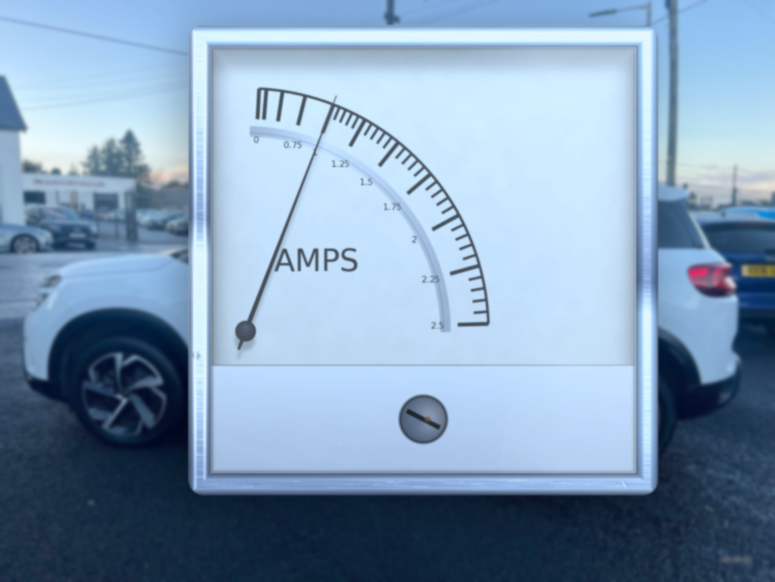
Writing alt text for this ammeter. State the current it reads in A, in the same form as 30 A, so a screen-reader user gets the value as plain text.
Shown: 1 A
